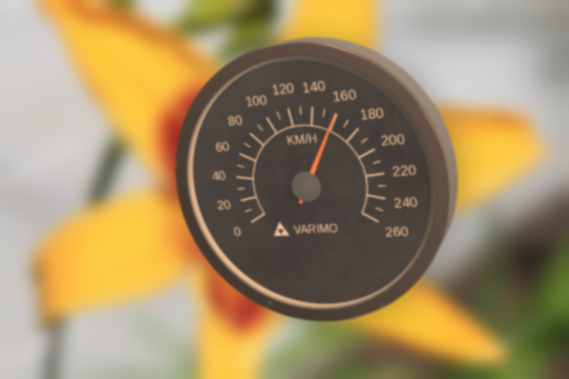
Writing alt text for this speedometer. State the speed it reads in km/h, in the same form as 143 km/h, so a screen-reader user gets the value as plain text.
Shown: 160 km/h
